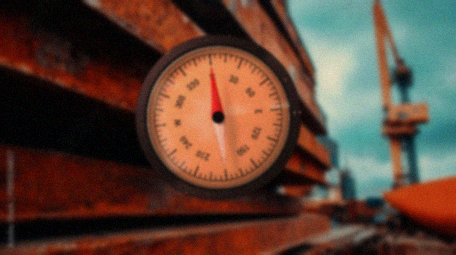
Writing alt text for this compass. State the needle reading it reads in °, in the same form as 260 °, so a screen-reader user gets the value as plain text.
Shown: 0 °
